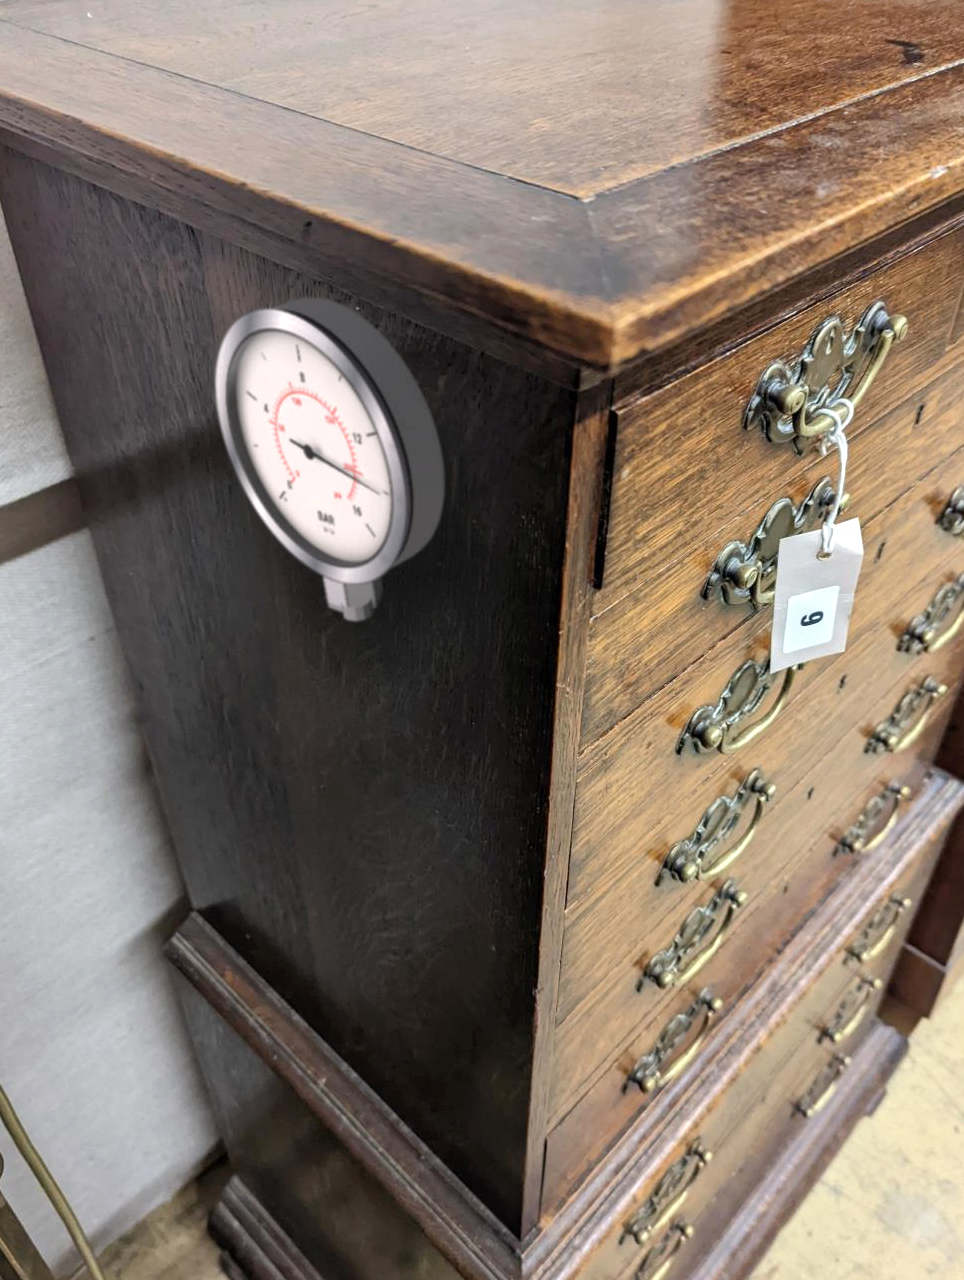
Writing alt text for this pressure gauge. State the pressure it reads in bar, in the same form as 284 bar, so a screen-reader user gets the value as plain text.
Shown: 14 bar
